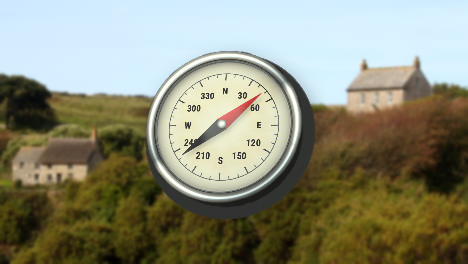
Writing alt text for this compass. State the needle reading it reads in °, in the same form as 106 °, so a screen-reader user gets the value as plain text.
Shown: 50 °
